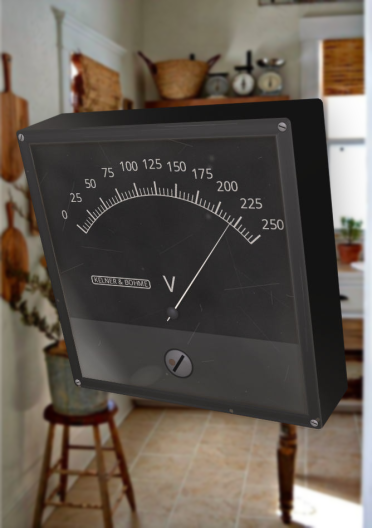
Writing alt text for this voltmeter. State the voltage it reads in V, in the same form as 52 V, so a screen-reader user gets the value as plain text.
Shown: 220 V
